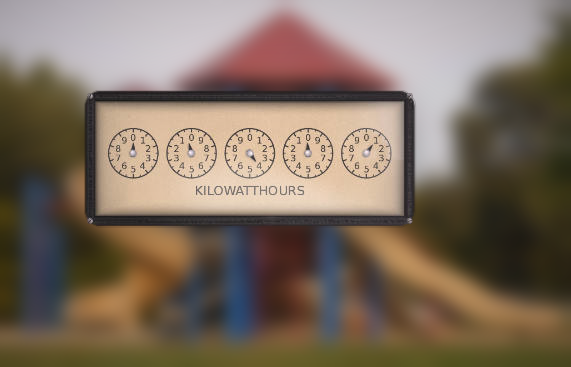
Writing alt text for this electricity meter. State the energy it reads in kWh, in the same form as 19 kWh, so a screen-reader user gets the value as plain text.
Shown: 401 kWh
